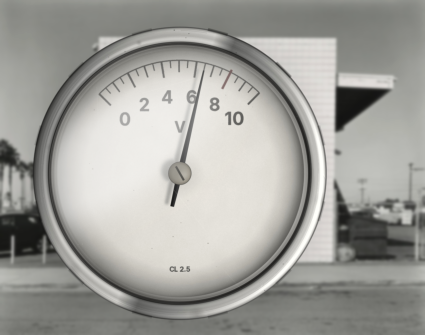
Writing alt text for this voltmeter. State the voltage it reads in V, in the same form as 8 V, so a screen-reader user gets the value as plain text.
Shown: 6.5 V
